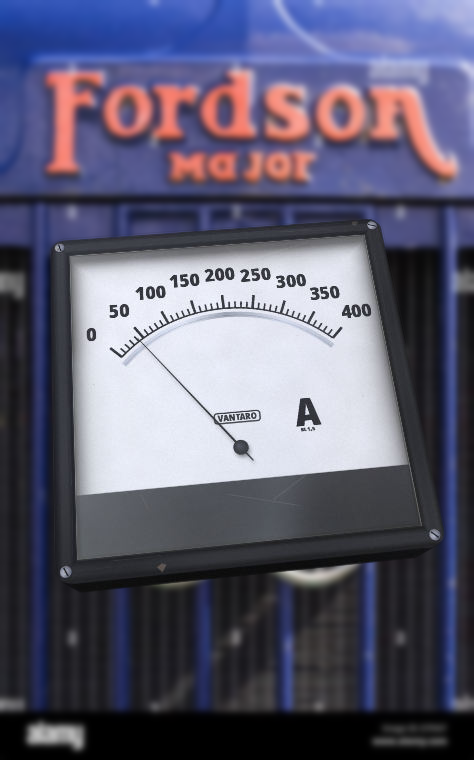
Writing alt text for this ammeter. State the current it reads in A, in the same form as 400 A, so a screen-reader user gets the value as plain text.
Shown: 40 A
